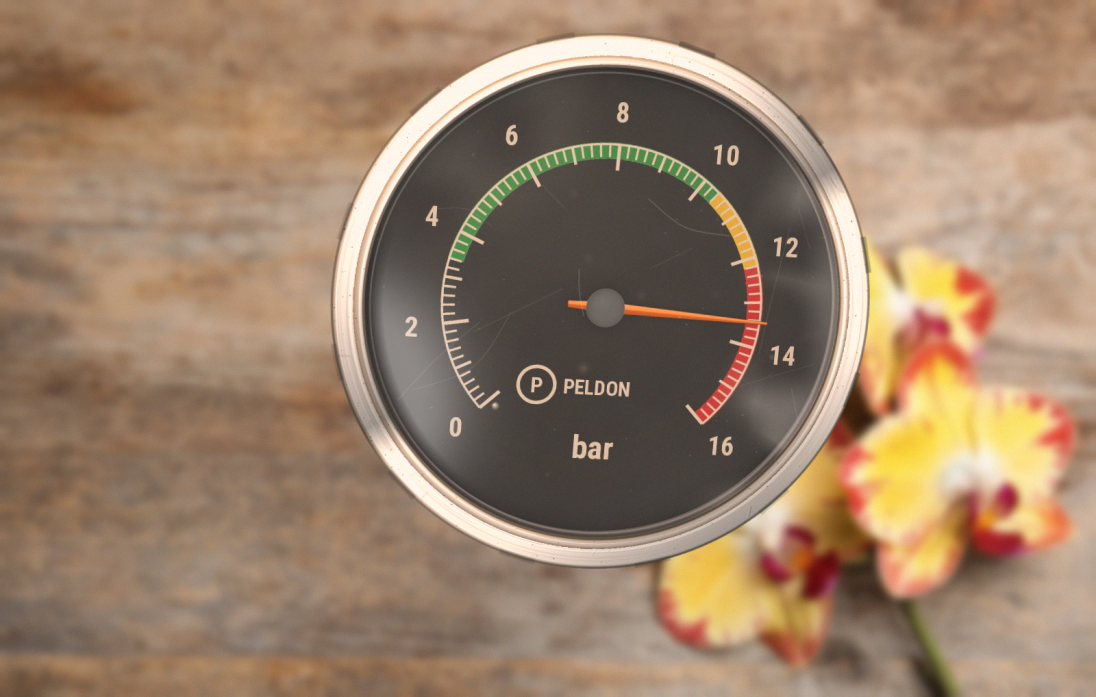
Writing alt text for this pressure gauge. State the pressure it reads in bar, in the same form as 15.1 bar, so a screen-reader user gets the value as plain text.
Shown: 13.4 bar
